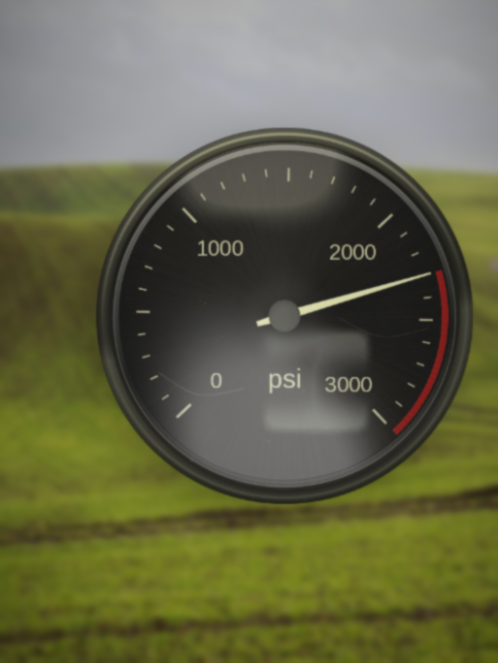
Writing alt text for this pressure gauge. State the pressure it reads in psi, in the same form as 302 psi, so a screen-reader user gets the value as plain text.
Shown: 2300 psi
